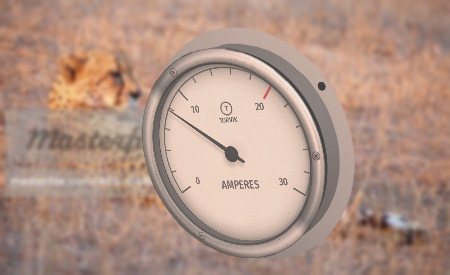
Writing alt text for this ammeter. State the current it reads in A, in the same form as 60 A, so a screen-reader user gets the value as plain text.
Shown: 8 A
